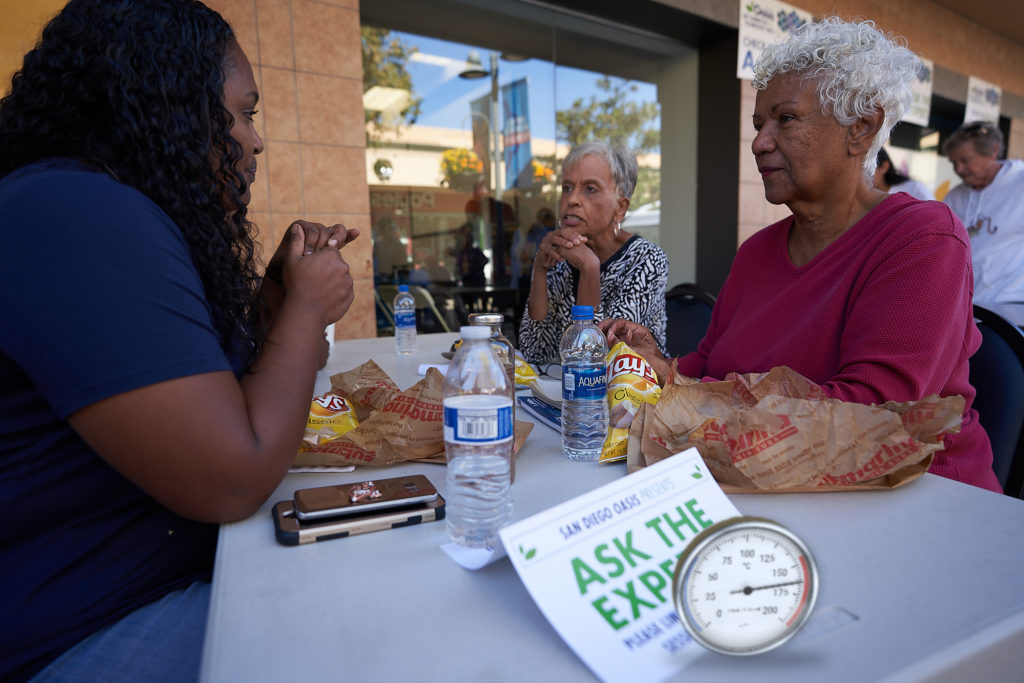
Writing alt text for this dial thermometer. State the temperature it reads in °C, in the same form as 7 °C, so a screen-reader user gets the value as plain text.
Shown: 162.5 °C
